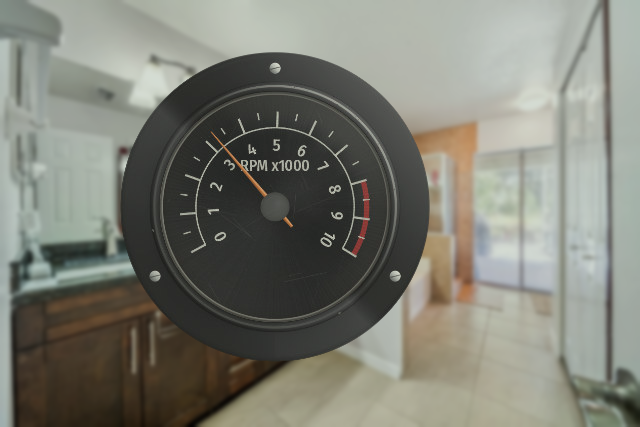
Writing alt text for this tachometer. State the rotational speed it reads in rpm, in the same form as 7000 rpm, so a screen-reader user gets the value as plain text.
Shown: 3250 rpm
